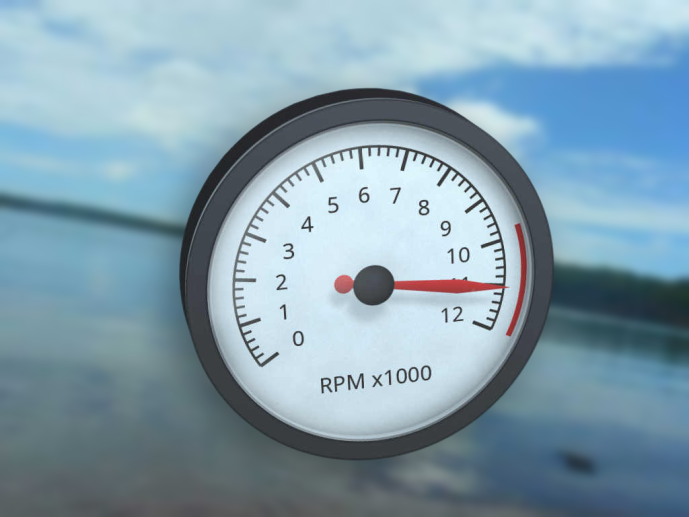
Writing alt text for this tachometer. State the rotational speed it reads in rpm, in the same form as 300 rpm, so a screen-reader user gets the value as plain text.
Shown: 11000 rpm
